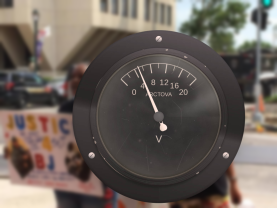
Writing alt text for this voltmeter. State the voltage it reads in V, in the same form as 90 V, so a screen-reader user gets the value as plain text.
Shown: 5 V
